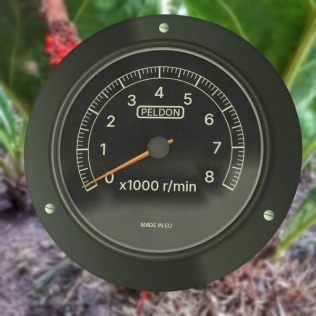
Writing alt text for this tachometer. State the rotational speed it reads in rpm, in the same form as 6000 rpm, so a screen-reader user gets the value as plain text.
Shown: 100 rpm
